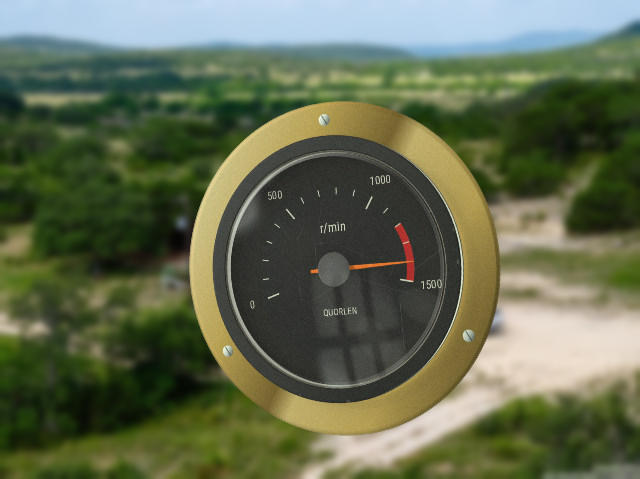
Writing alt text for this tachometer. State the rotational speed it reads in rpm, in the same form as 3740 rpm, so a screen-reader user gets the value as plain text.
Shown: 1400 rpm
